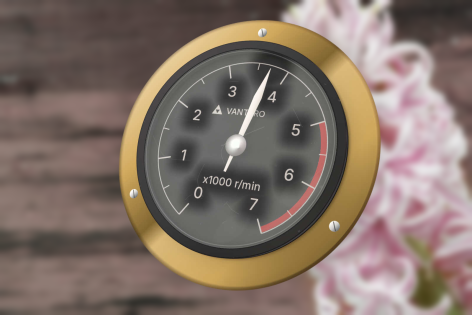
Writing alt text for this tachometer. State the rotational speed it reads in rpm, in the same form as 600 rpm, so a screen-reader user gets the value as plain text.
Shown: 3750 rpm
